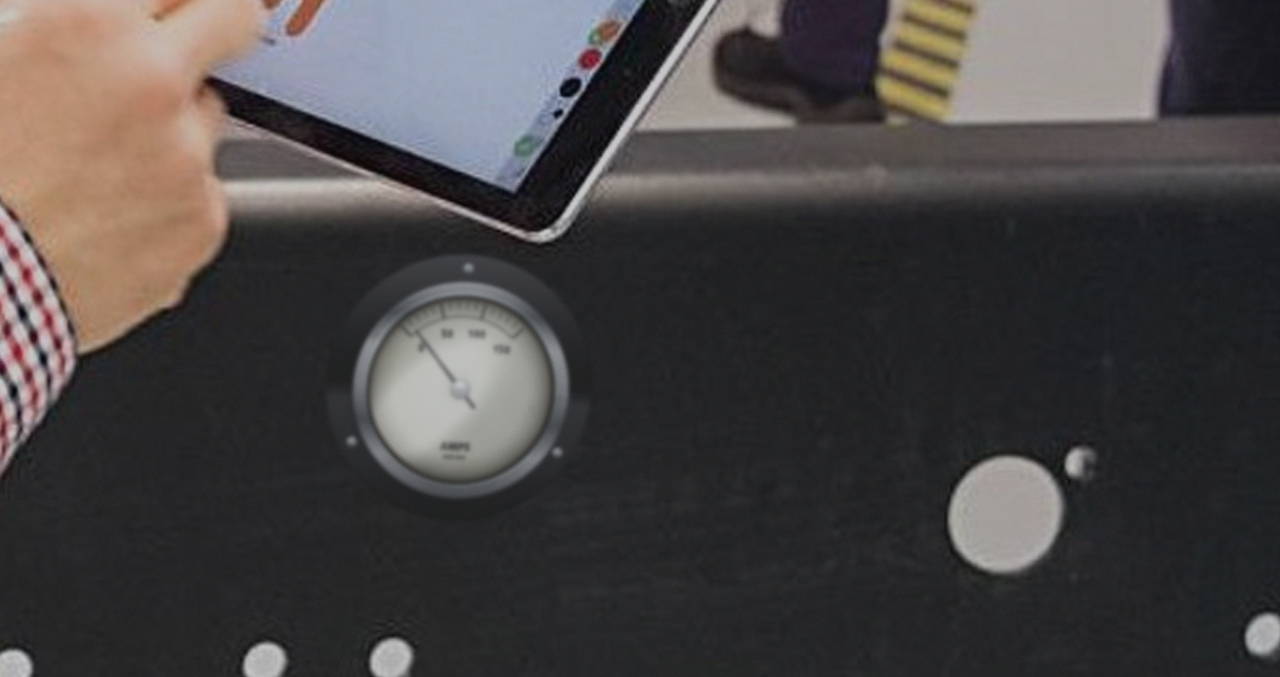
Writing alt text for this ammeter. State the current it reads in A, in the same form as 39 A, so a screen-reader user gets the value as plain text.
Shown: 10 A
